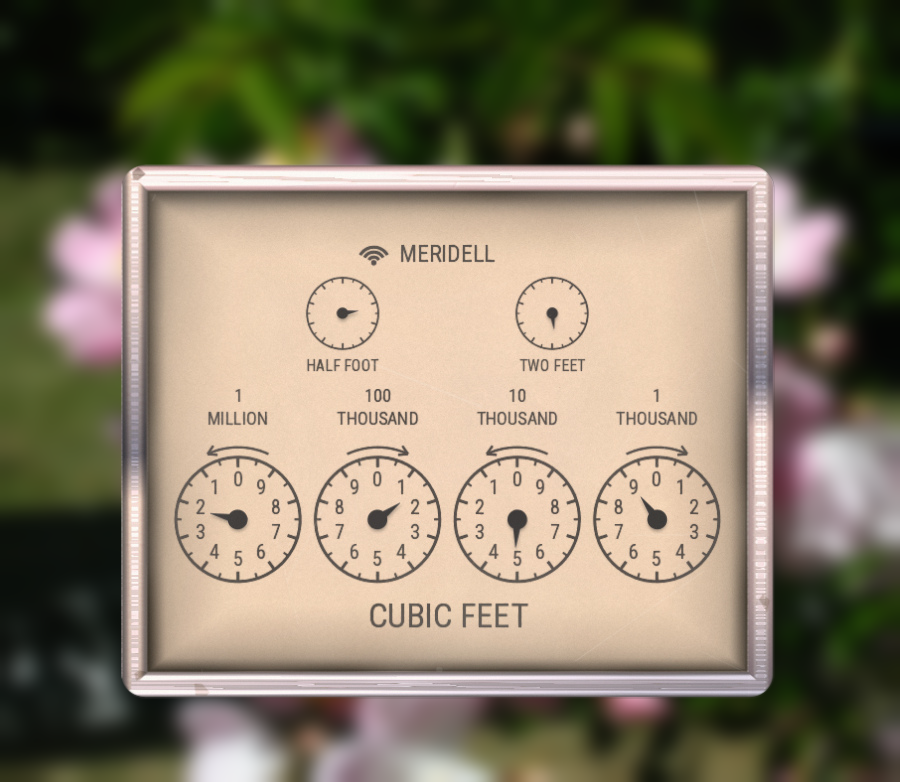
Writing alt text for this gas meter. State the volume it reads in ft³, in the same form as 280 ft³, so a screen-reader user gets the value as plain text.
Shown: 214900 ft³
